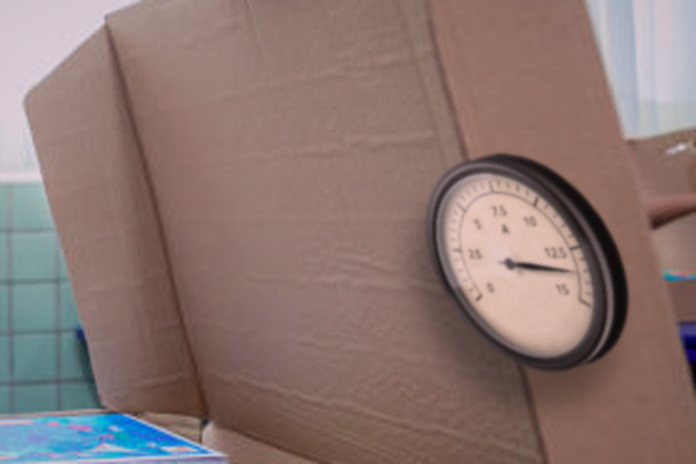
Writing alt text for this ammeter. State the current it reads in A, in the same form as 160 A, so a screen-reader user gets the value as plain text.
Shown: 13.5 A
